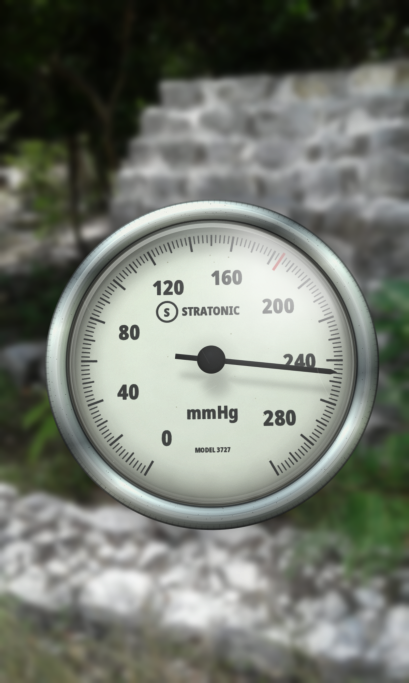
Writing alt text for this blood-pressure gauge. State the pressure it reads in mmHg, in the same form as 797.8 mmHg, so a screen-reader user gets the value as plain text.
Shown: 246 mmHg
